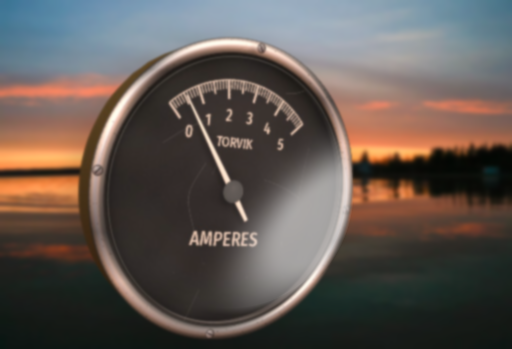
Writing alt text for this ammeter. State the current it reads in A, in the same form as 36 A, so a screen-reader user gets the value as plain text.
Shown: 0.5 A
